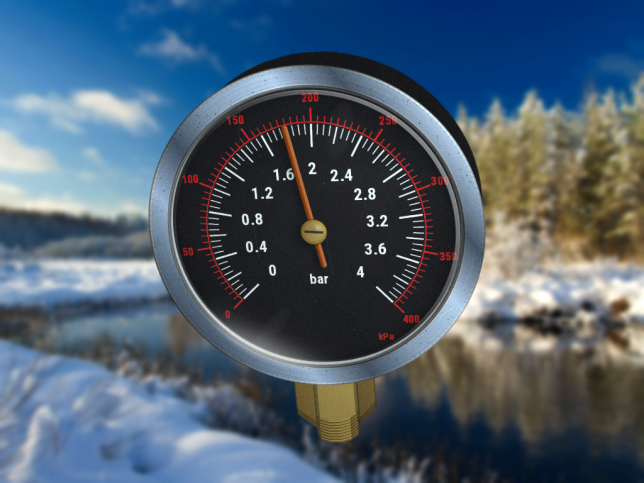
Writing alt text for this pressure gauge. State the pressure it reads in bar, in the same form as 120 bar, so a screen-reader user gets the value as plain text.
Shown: 1.8 bar
